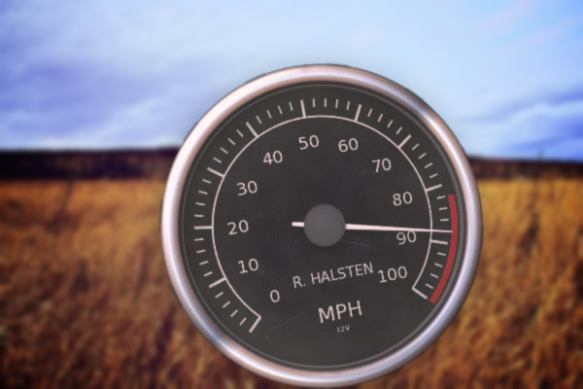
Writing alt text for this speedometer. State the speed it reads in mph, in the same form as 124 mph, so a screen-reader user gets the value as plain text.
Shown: 88 mph
